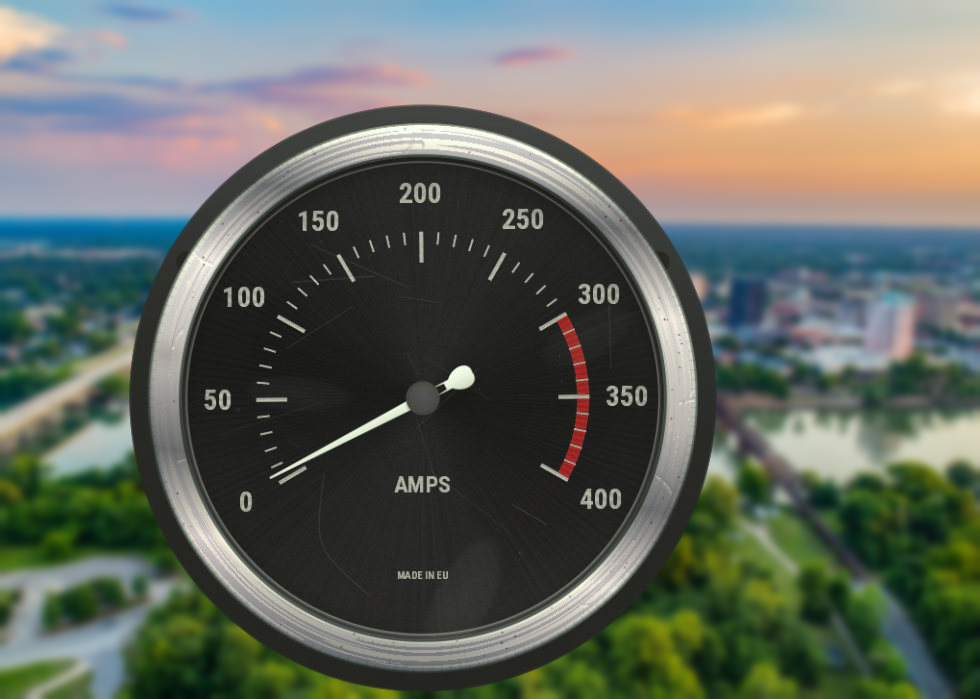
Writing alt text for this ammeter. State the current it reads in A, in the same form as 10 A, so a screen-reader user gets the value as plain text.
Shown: 5 A
